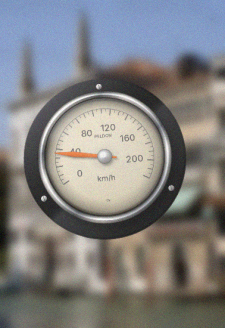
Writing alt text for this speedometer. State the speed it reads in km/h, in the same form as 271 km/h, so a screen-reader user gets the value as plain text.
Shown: 35 km/h
